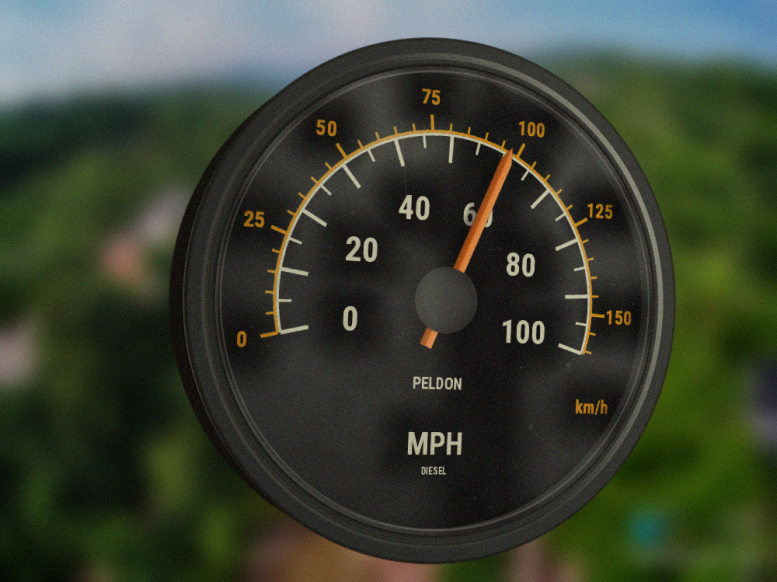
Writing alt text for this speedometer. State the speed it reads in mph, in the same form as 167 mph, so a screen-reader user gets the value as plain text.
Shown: 60 mph
